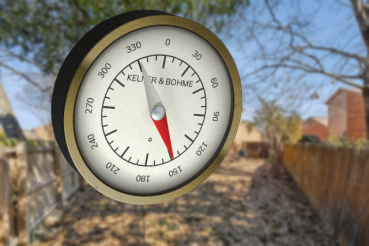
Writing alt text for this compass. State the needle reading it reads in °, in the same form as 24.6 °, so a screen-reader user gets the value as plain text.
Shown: 150 °
